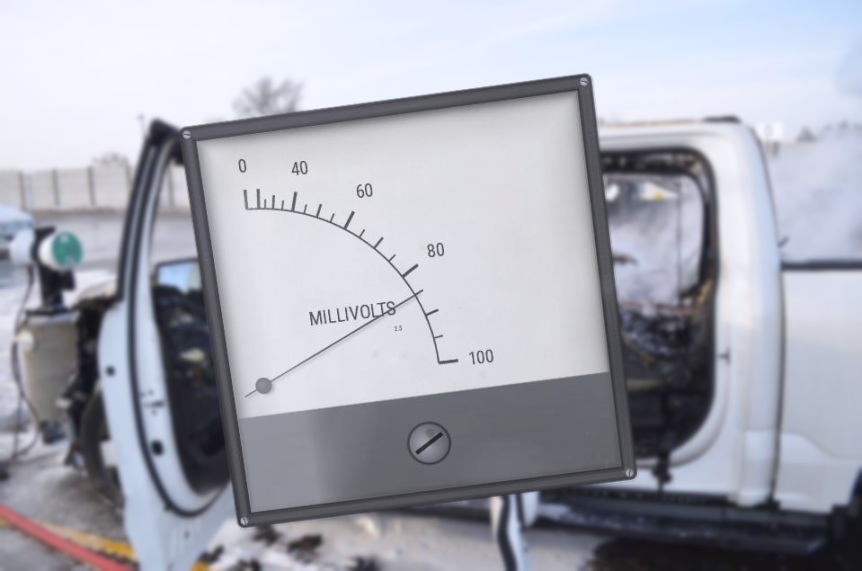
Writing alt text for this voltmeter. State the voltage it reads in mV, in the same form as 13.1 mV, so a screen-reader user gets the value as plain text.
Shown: 85 mV
